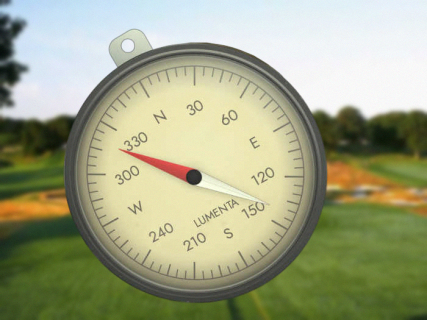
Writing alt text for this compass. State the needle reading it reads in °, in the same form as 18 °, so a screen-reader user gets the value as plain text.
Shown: 320 °
